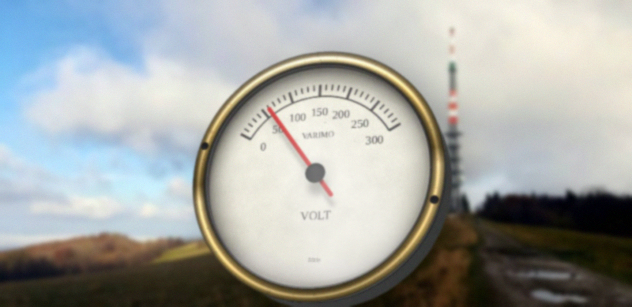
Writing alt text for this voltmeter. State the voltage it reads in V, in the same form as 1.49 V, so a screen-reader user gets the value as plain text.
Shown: 60 V
